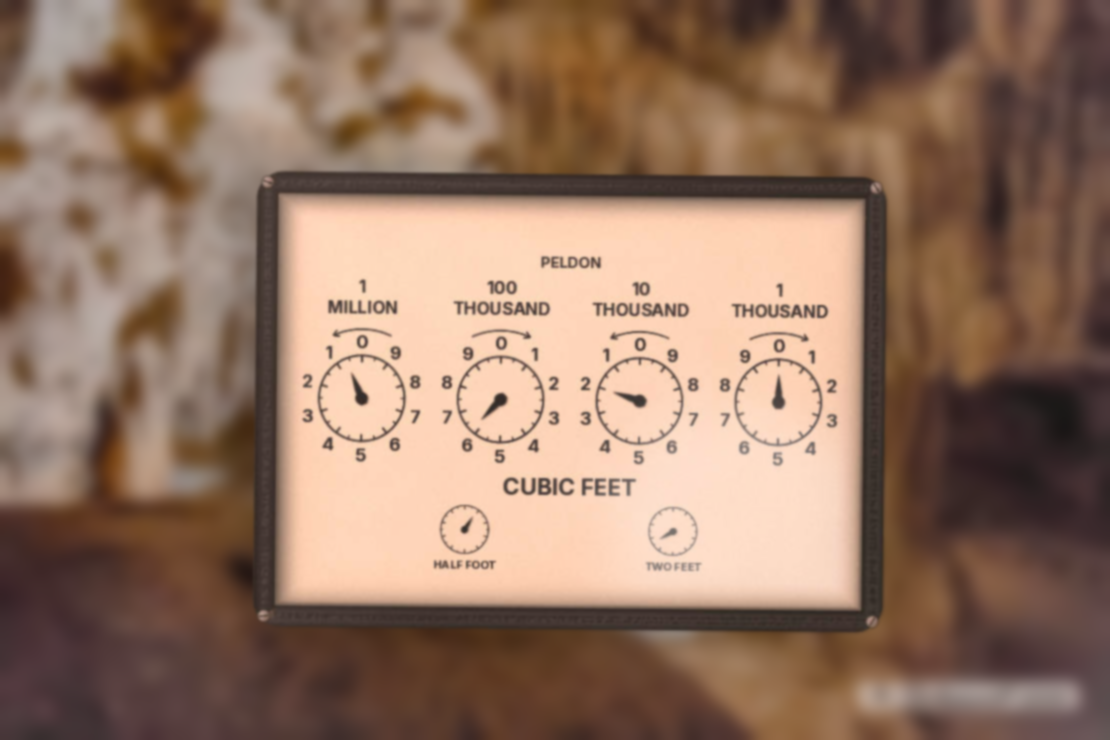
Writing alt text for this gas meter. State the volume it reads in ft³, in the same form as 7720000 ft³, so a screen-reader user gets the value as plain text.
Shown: 62000 ft³
